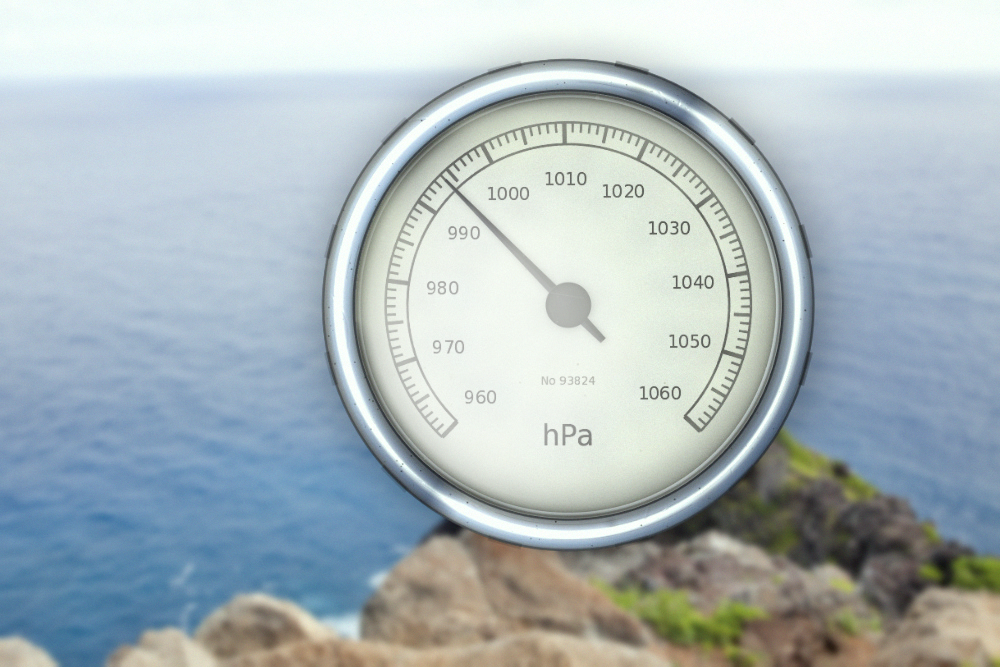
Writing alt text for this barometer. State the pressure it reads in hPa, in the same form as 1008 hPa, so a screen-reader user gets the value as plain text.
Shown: 994 hPa
